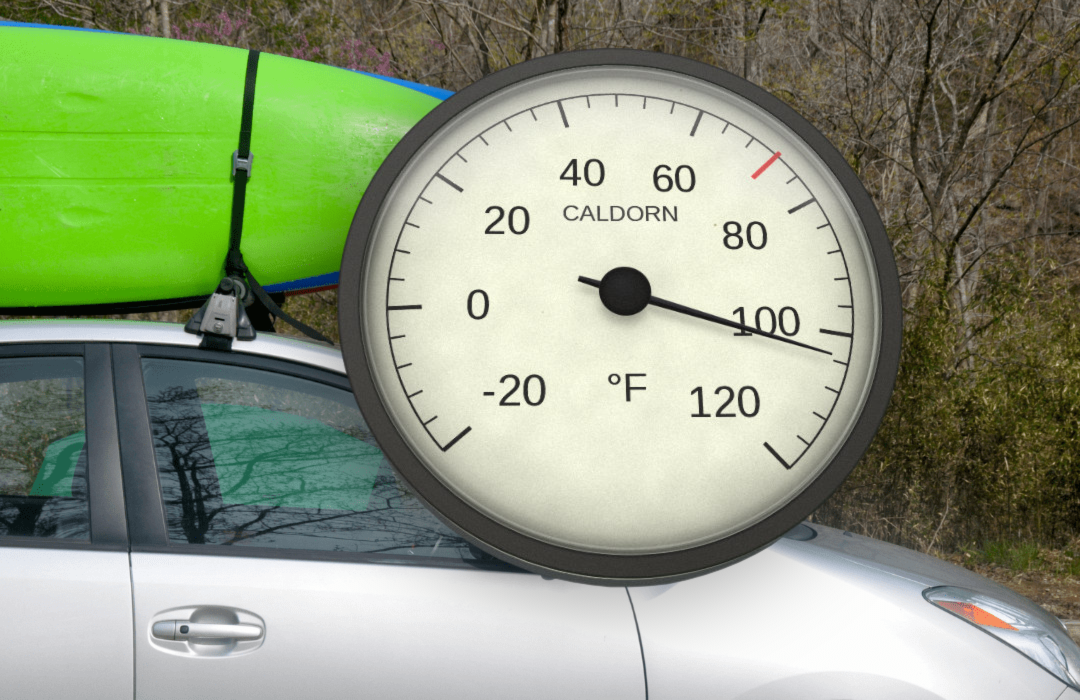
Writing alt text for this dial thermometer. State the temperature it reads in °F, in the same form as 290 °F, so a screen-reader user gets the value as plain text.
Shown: 104 °F
